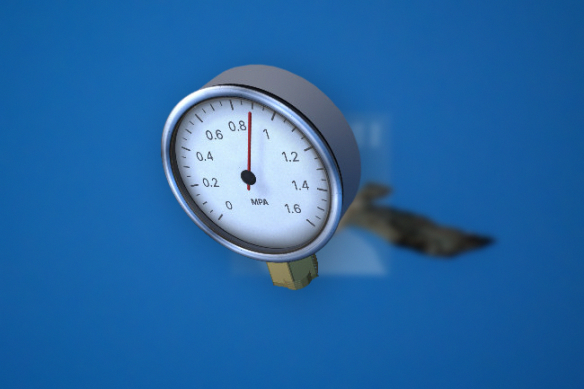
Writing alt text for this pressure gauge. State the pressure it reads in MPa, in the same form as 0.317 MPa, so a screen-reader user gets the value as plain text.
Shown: 0.9 MPa
